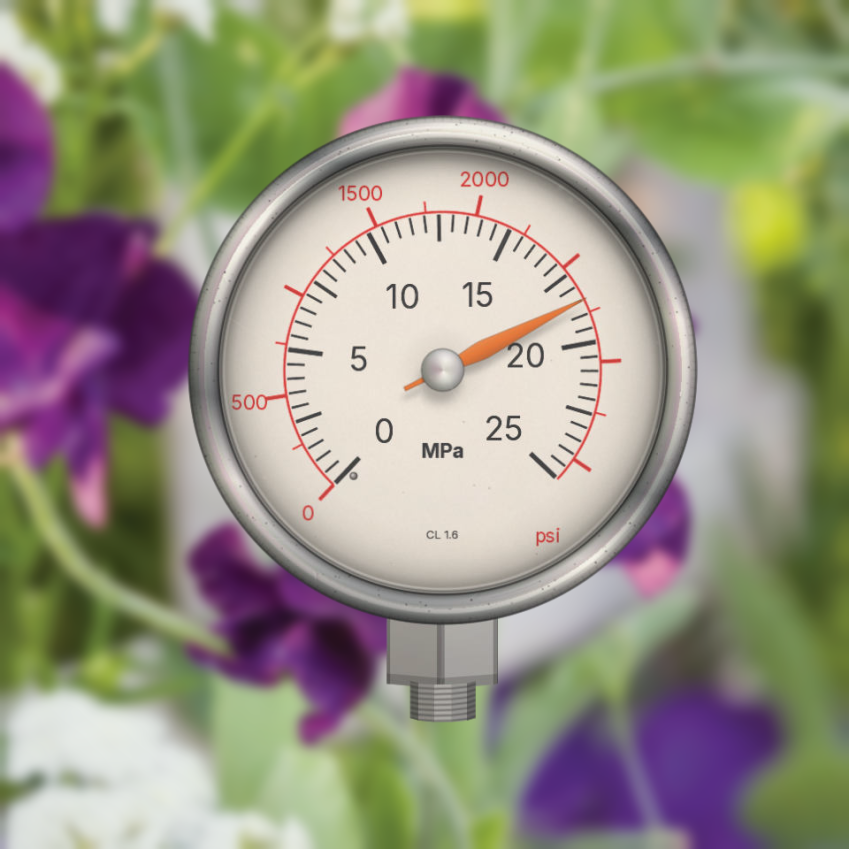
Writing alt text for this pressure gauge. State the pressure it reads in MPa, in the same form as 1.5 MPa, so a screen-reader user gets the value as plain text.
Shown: 18.5 MPa
